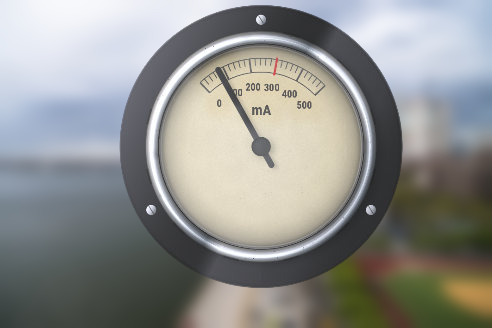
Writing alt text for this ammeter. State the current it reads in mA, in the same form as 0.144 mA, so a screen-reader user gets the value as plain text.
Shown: 80 mA
